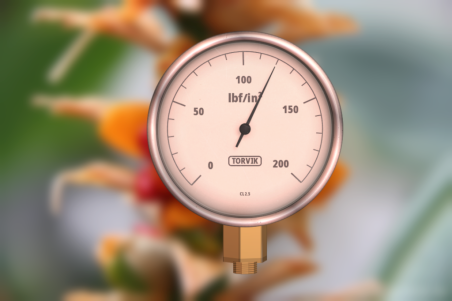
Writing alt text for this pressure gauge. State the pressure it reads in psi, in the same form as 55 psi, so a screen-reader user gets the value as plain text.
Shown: 120 psi
